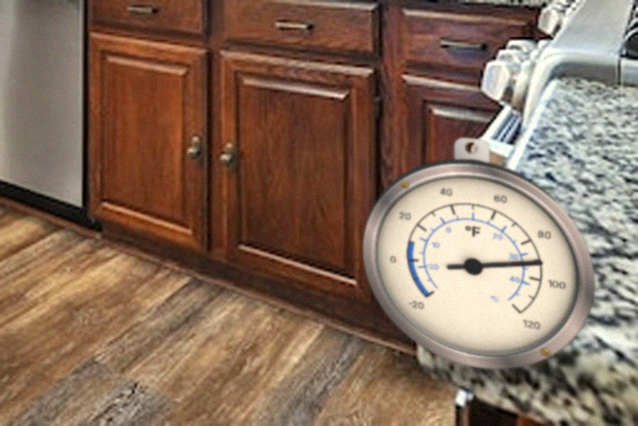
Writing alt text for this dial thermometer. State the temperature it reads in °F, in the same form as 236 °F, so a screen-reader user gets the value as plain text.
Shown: 90 °F
